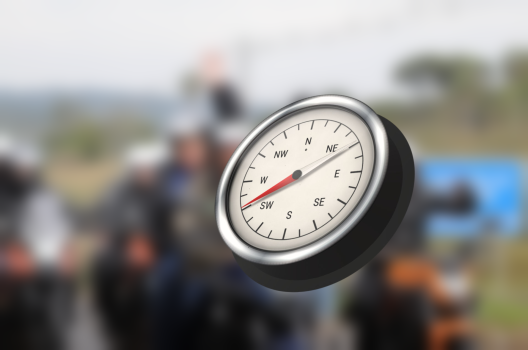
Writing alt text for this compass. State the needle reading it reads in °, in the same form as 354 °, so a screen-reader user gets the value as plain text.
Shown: 240 °
